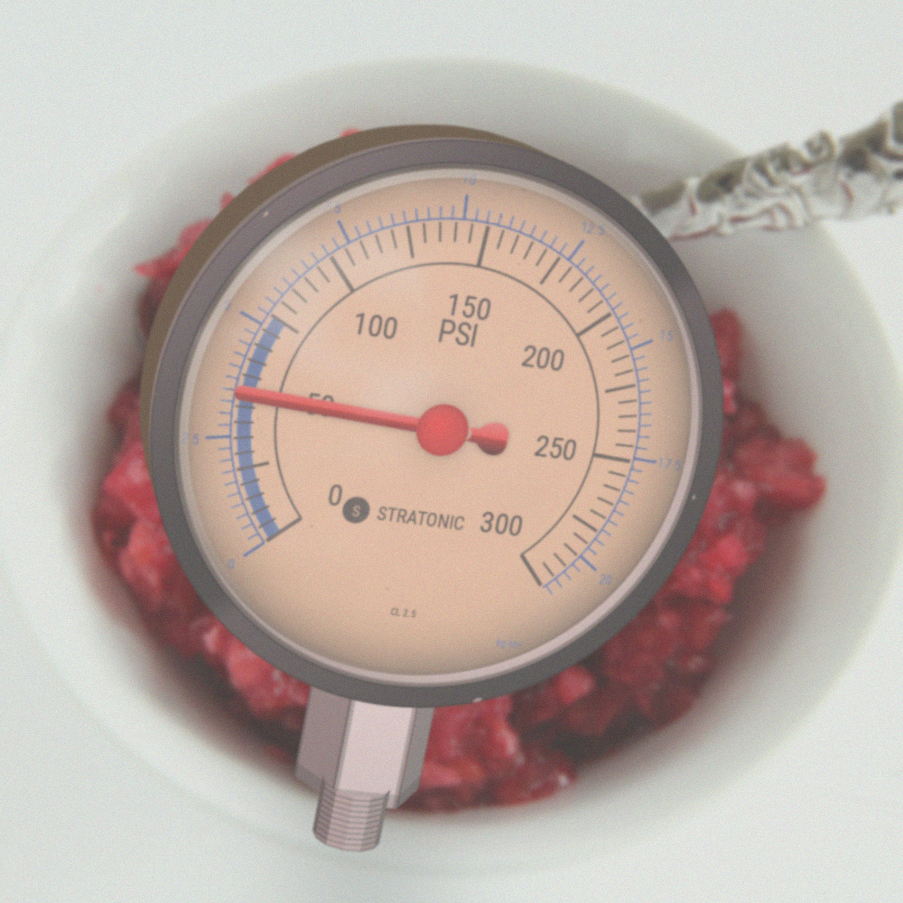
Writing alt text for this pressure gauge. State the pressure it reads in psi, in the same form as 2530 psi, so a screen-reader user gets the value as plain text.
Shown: 50 psi
